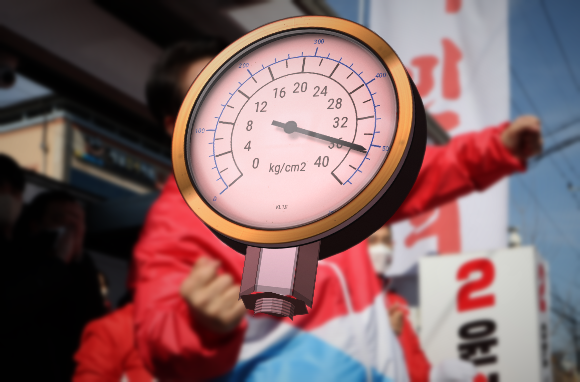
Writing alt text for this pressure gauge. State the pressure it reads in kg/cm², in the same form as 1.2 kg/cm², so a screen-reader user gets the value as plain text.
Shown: 36 kg/cm²
